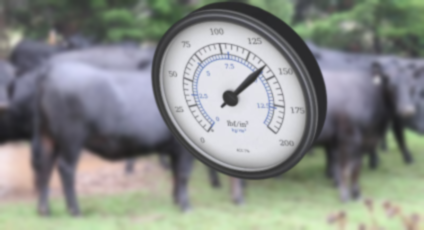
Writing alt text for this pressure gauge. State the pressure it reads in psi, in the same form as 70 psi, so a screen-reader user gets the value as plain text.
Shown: 140 psi
